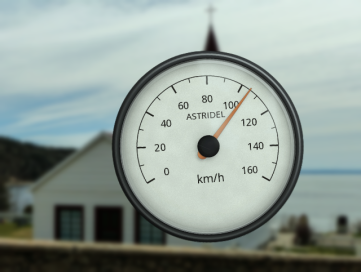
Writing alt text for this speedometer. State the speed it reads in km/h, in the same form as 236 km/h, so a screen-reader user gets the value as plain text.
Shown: 105 km/h
